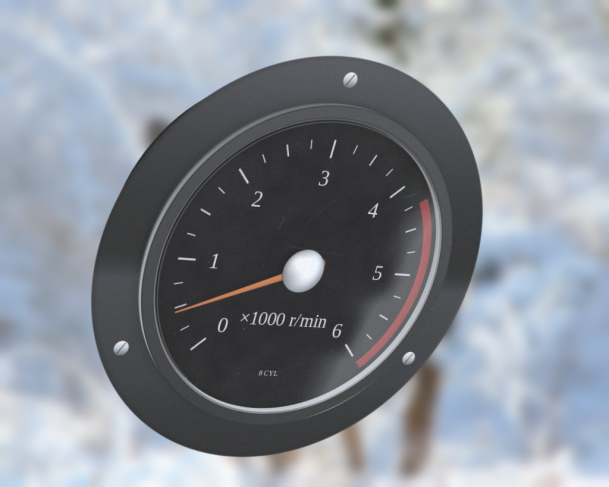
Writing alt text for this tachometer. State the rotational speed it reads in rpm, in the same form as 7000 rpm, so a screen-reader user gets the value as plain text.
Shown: 500 rpm
